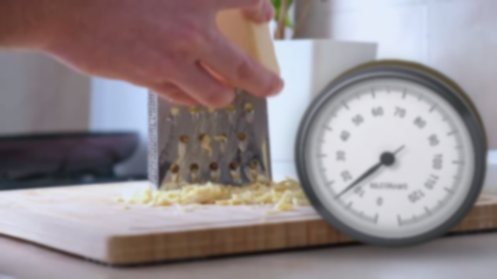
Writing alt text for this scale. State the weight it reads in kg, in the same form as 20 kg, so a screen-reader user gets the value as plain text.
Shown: 15 kg
